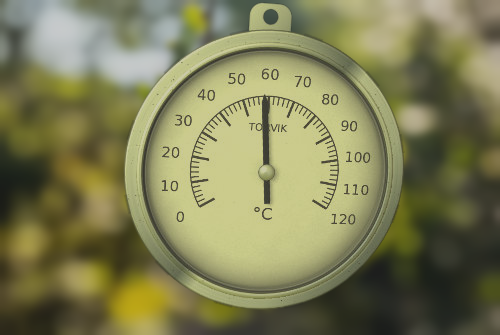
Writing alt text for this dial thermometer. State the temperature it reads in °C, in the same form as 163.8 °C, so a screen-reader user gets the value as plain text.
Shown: 58 °C
